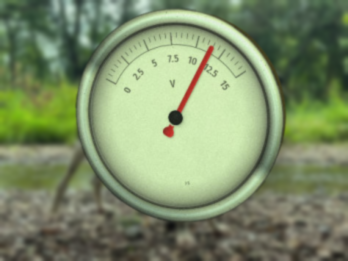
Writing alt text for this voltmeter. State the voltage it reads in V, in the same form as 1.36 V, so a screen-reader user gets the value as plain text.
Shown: 11.5 V
